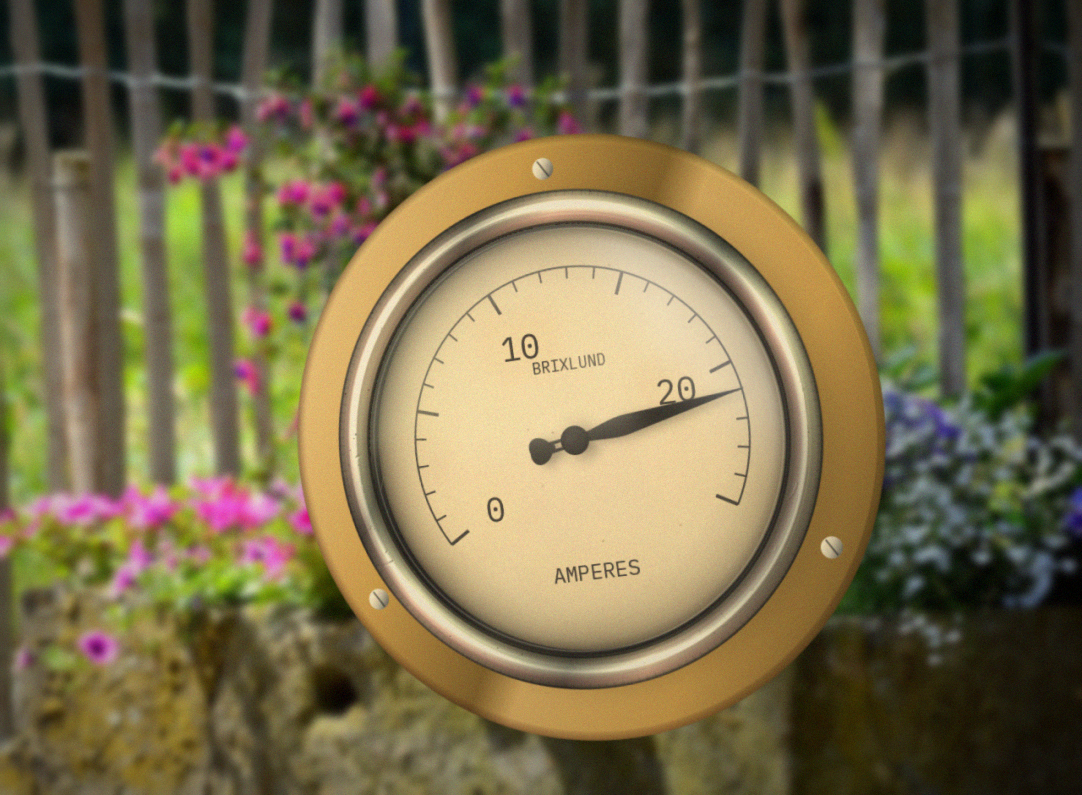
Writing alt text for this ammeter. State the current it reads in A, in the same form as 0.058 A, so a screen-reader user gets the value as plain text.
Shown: 21 A
